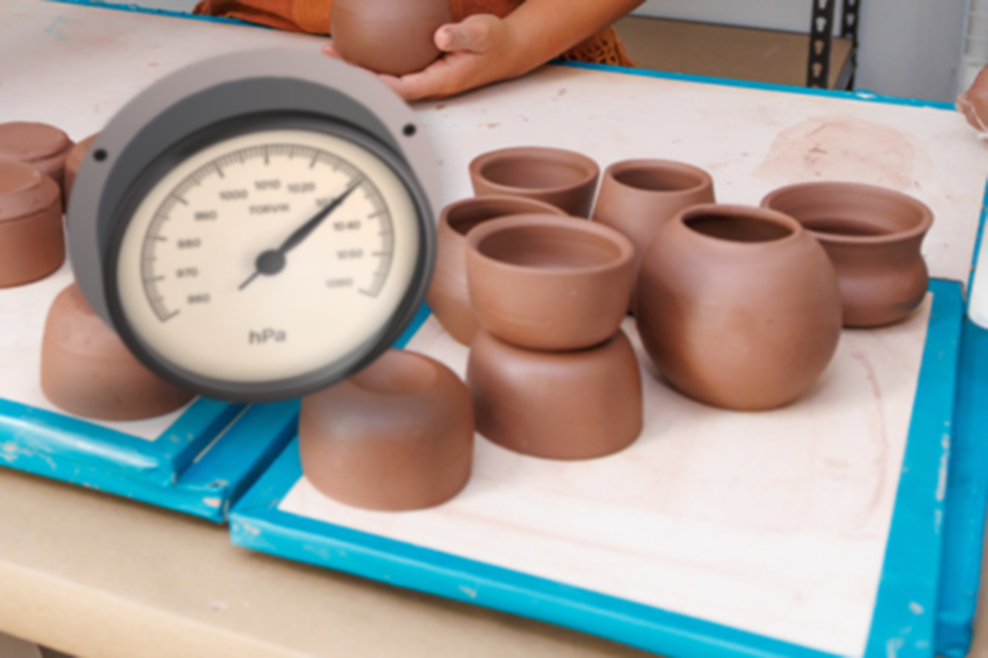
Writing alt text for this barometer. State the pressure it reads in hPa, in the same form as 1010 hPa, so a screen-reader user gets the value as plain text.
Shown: 1030 hPa
